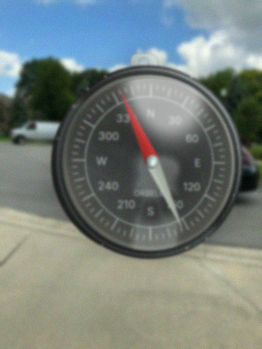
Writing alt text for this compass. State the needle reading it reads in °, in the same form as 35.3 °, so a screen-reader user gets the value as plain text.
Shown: 335 °
